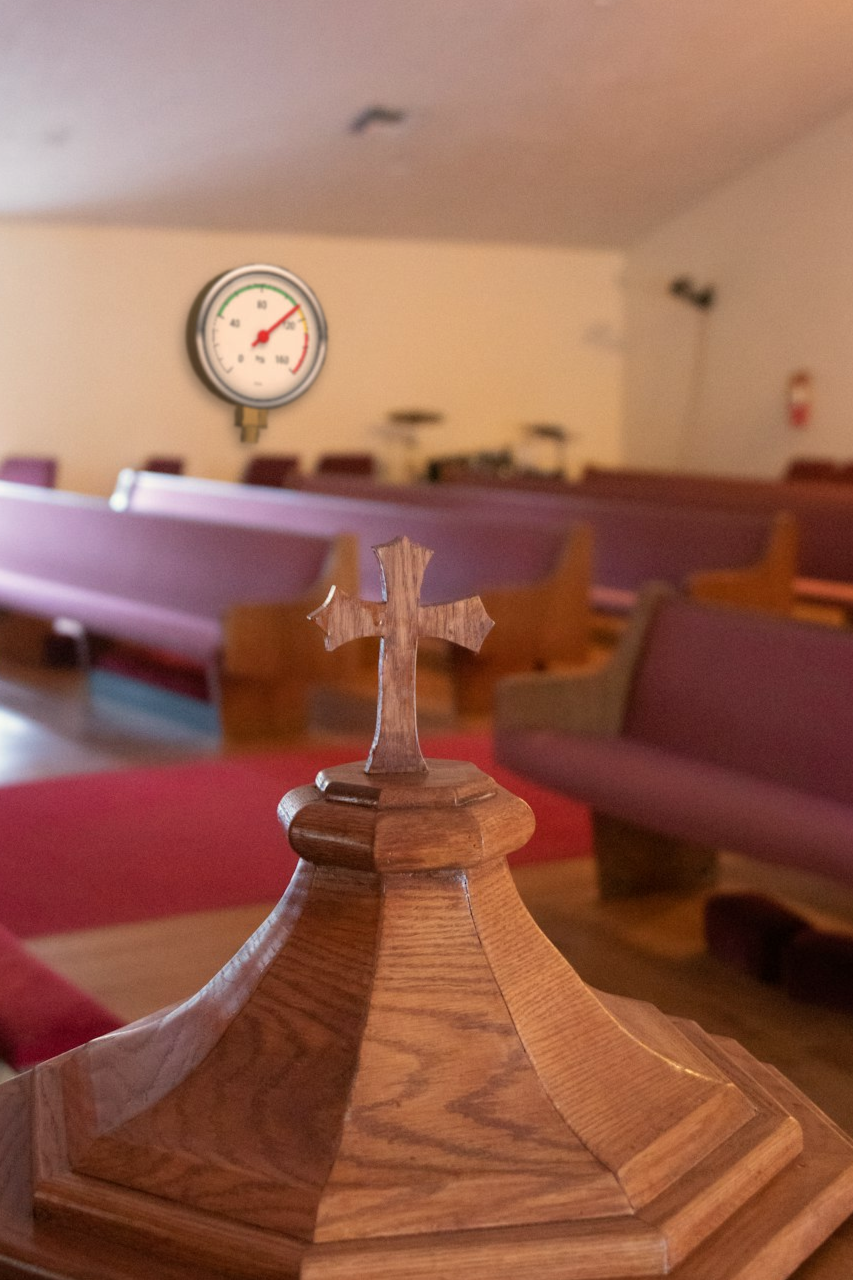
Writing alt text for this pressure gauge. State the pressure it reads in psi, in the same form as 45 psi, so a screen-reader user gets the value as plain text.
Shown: 110 psi
